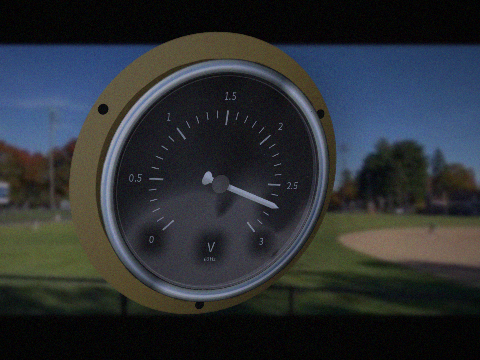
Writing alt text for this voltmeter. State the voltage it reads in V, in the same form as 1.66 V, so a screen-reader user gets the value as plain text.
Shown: 2.7 V
